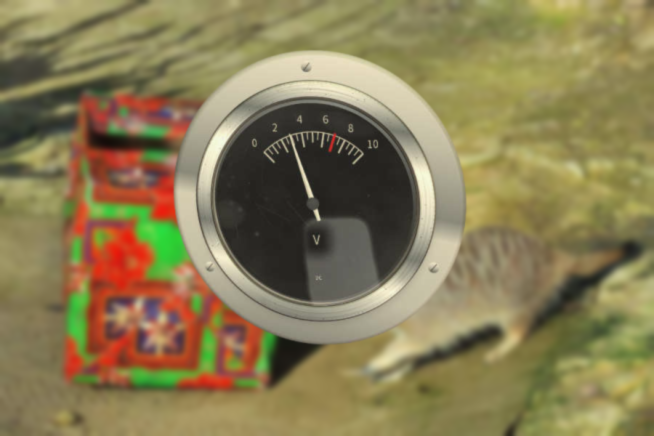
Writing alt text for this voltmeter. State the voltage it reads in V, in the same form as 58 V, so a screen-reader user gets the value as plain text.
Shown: 3 V
